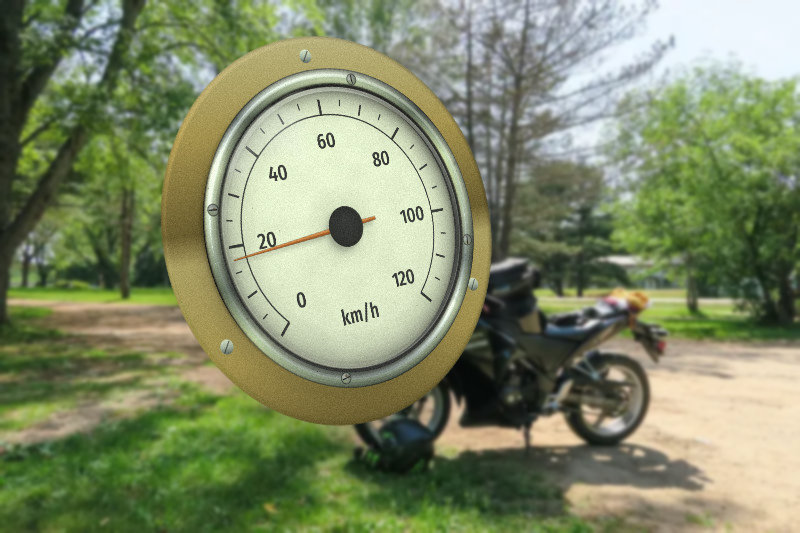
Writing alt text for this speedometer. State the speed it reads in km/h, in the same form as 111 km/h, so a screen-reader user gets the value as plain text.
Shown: 17.5 km/h
